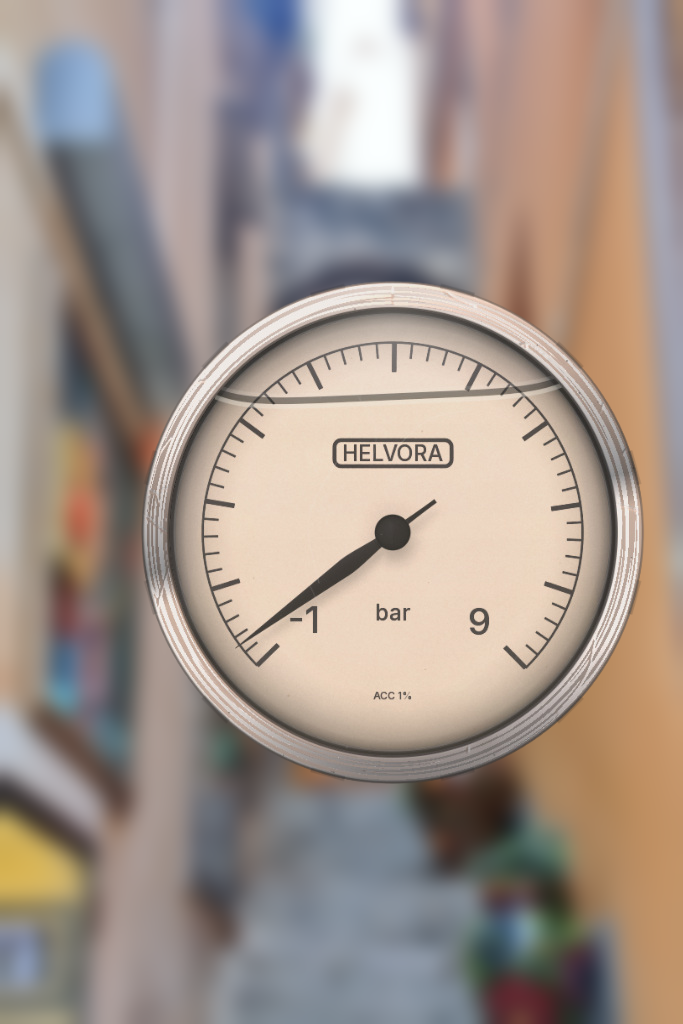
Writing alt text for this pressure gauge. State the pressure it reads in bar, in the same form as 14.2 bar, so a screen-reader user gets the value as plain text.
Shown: -0.7 bar
